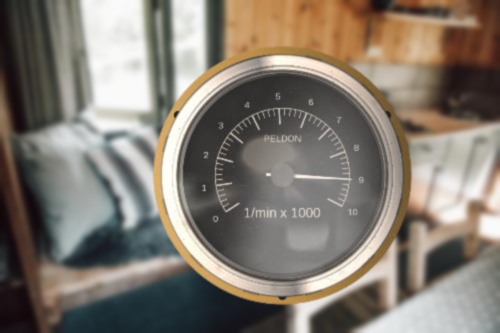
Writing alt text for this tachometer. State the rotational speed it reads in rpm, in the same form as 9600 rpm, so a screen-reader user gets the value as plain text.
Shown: 9000 rpm
